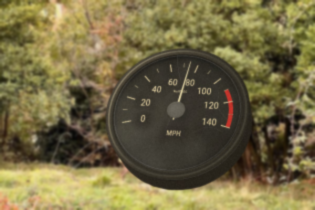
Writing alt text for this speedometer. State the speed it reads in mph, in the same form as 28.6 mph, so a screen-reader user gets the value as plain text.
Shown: 75 mph
